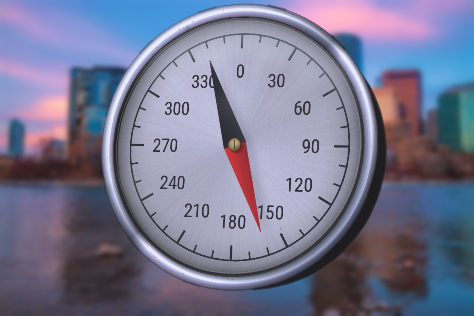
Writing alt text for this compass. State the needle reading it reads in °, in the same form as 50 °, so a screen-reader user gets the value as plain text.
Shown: 160 °
